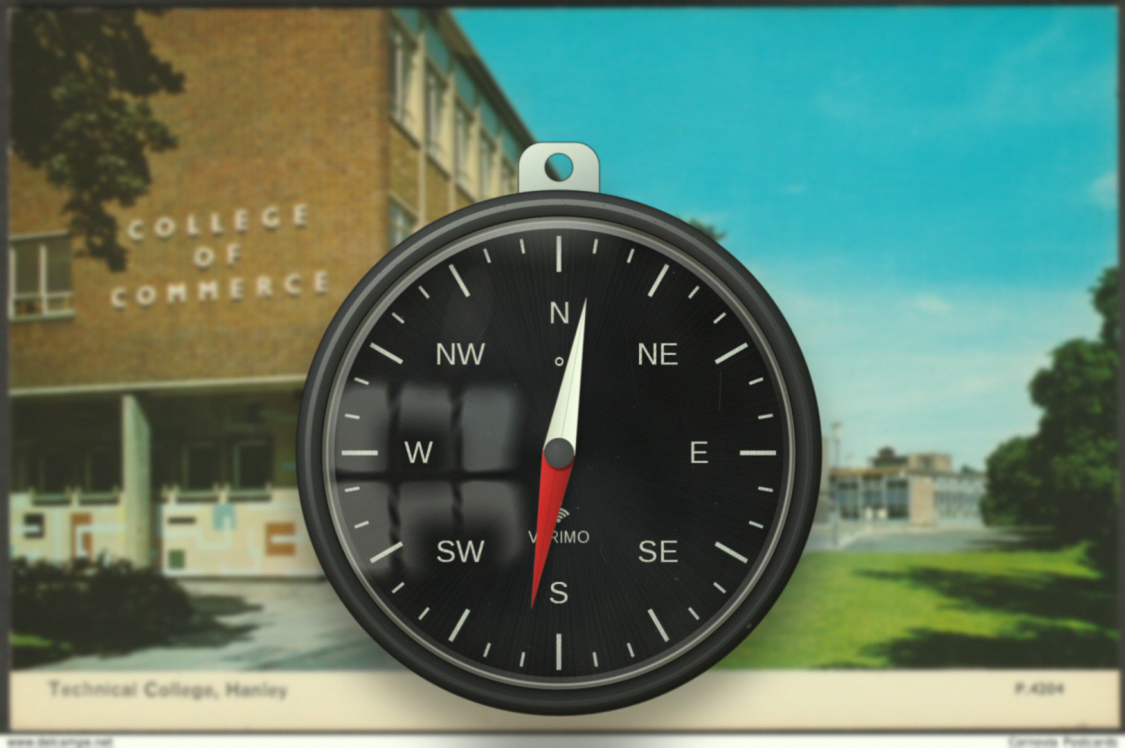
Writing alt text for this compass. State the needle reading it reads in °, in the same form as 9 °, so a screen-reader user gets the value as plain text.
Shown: 190 °
